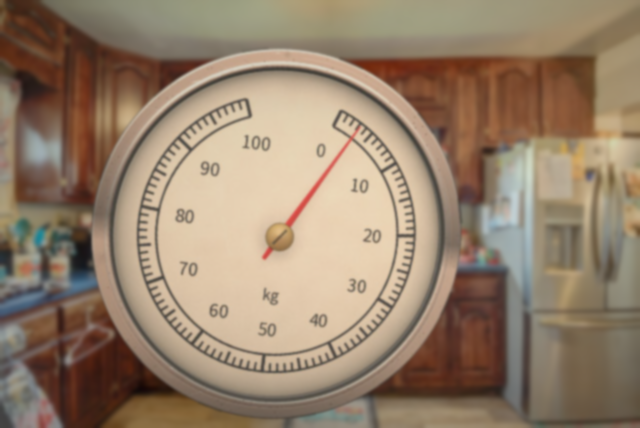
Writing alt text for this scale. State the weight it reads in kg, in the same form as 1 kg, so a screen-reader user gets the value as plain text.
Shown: 3 kg
